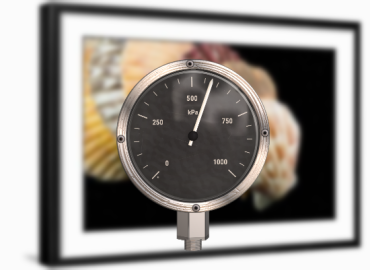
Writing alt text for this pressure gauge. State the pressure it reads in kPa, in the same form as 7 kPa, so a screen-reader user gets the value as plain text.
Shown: 575 kPa
